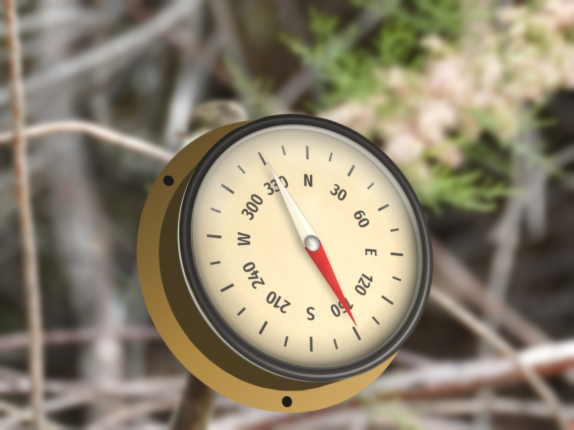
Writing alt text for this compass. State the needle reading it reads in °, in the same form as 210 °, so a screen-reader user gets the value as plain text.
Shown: 150 °
